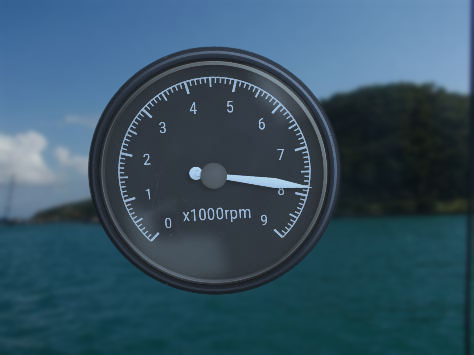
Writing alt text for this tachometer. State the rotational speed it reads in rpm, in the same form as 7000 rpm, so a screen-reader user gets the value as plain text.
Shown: 7800 rpm
